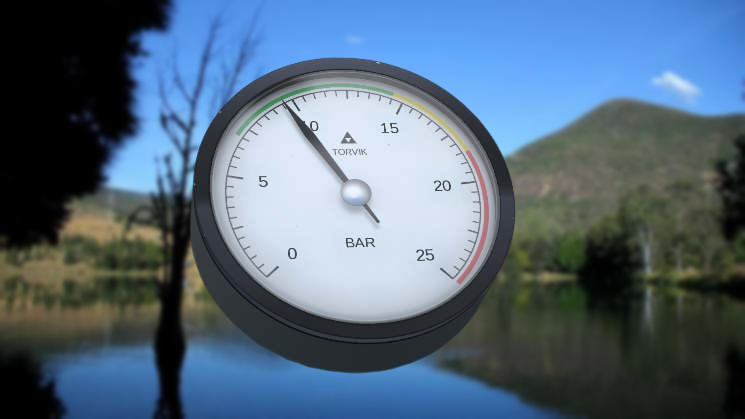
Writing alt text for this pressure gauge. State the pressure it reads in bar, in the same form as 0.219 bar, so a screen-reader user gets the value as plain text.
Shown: 9.5 bar
